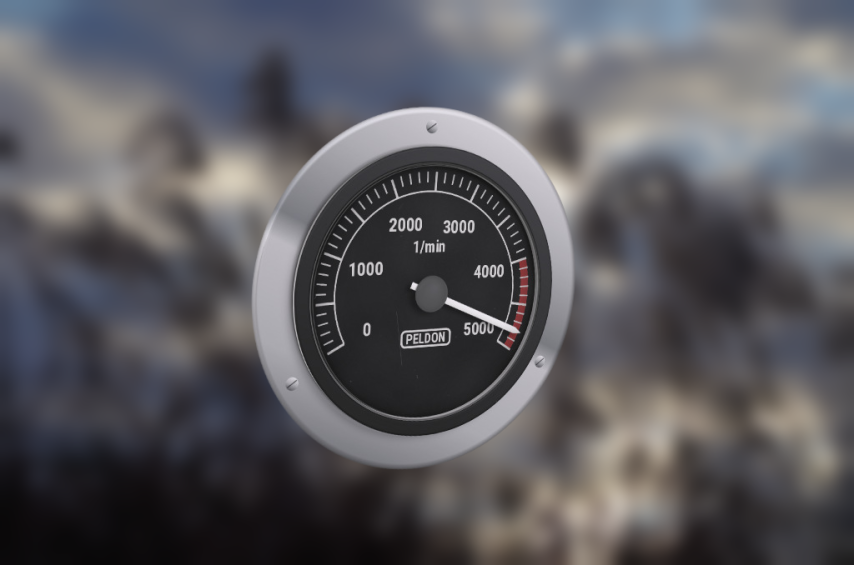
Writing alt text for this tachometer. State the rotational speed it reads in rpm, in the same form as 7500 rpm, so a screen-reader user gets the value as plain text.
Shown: 4800 rpm
